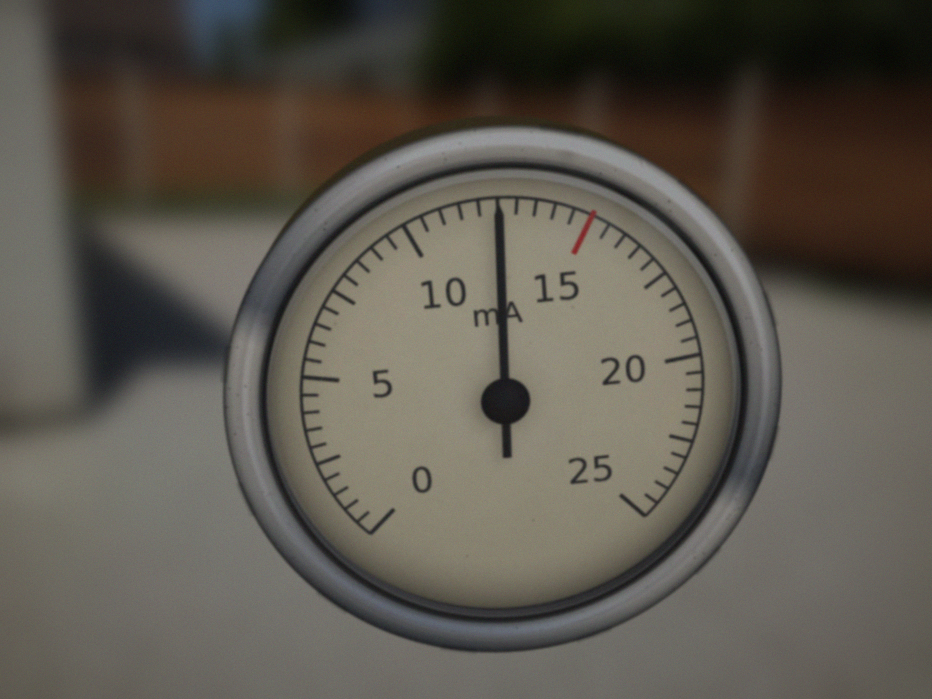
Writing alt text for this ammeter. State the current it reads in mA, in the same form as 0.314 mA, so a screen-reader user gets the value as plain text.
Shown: 12.5 mA
